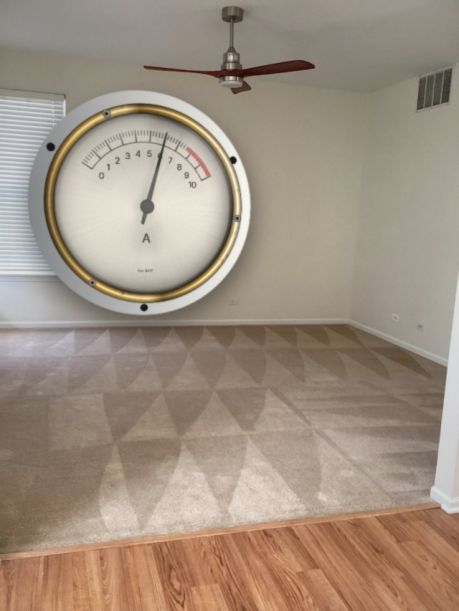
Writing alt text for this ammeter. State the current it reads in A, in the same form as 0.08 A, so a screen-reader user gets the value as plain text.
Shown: 6 A
